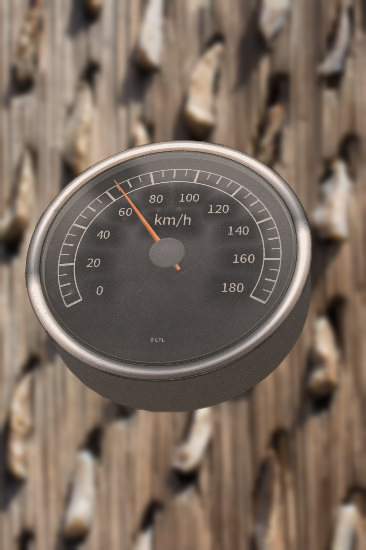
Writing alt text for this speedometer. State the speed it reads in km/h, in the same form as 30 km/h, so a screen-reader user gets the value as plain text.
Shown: 65 km/h
